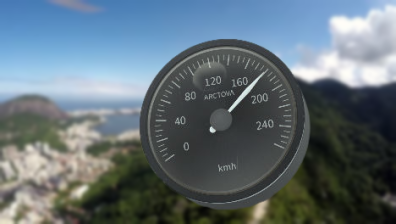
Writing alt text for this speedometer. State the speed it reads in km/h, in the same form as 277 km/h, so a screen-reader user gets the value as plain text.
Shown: 180 km/h
